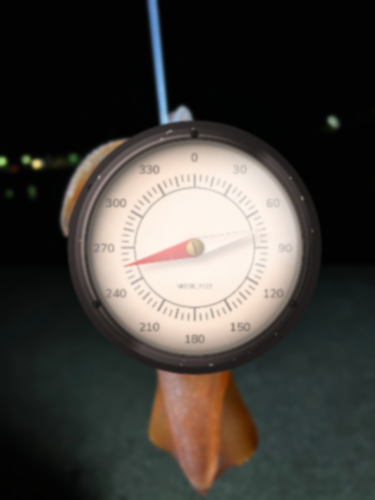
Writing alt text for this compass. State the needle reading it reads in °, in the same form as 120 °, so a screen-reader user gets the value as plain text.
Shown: 255 °
